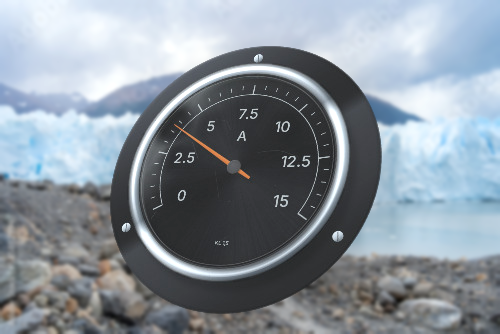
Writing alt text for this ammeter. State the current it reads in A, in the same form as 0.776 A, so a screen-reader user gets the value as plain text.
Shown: 3.75 A
